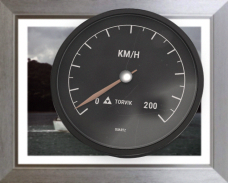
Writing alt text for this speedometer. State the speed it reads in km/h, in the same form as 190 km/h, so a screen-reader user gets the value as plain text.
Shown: 5 km/h
